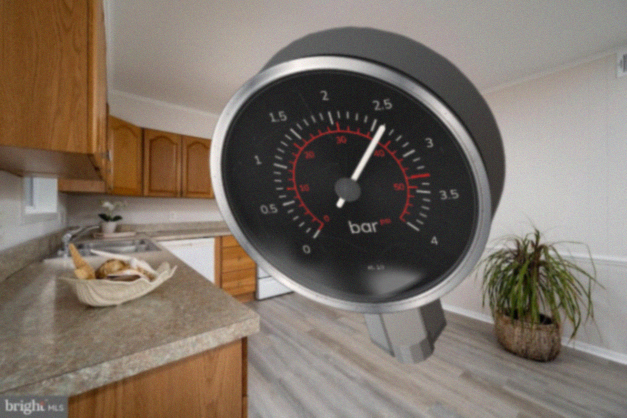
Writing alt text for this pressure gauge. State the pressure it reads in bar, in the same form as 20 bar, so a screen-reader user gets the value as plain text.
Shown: 2.6 bar
